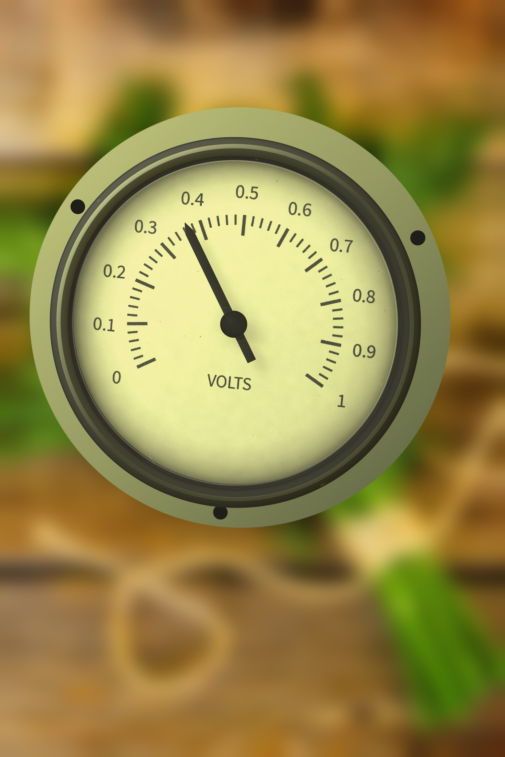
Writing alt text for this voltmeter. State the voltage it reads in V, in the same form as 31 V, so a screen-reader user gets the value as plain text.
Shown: 0.37 V
